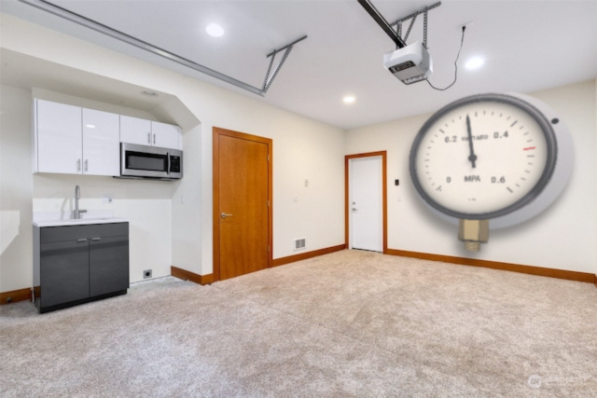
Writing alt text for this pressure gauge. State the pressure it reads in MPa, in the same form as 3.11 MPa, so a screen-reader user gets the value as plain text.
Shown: 0.28 MPa
